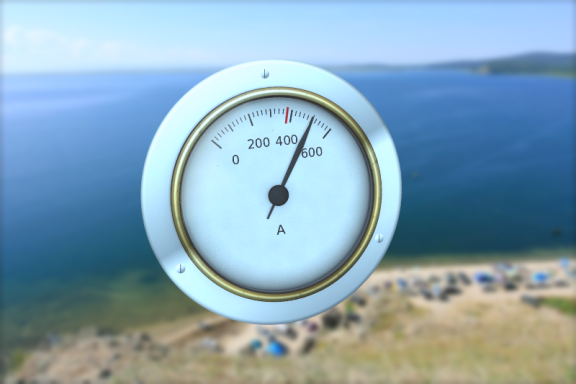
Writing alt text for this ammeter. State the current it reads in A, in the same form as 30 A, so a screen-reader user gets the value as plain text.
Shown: 500 A
